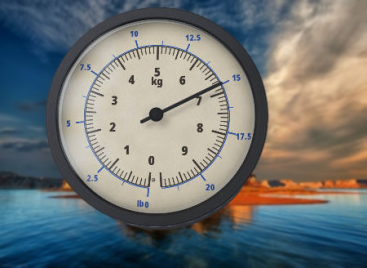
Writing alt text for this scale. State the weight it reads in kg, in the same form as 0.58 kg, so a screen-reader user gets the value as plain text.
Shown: 6.8 kg
